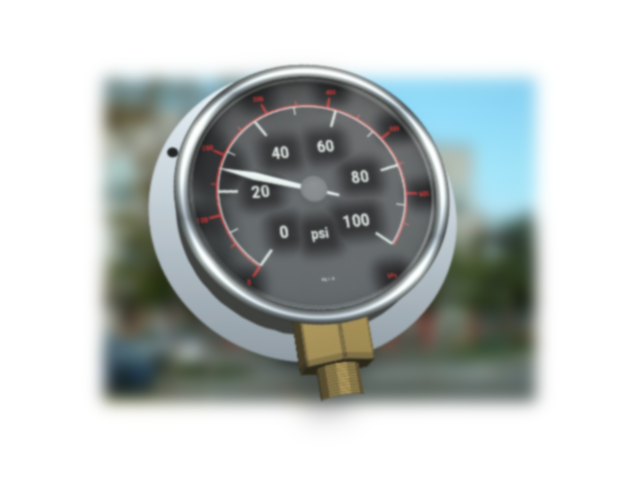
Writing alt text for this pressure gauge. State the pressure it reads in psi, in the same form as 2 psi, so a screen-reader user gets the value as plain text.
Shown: 25 psi
